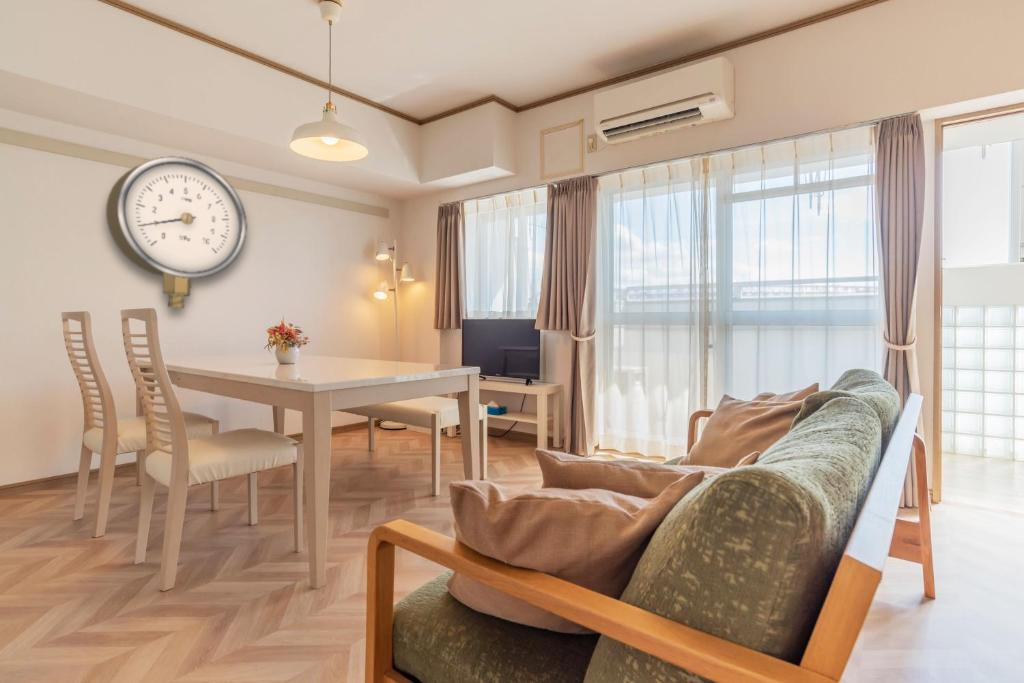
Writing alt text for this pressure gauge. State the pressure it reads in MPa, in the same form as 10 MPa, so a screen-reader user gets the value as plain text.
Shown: 1 MPa
